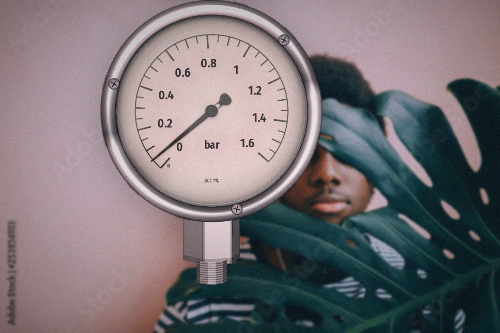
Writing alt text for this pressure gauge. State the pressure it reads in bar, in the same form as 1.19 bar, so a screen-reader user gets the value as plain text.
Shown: 0.05 bar
